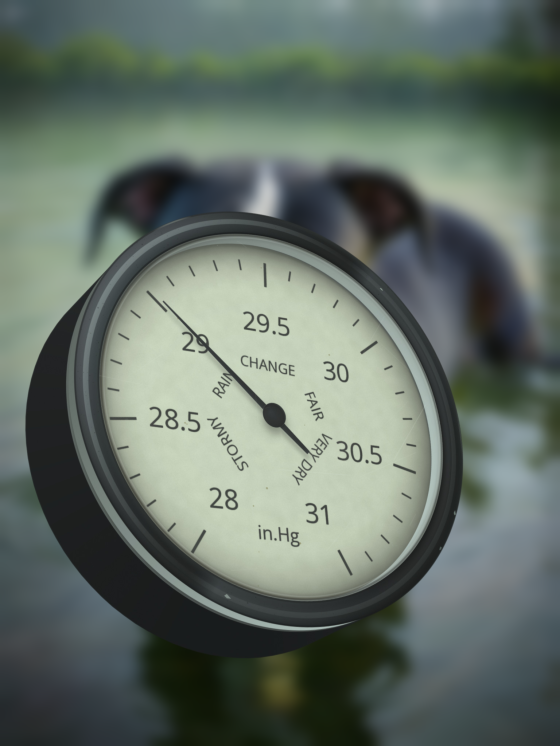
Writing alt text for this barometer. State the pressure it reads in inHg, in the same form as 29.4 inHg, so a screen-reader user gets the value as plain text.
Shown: 29 inHg
